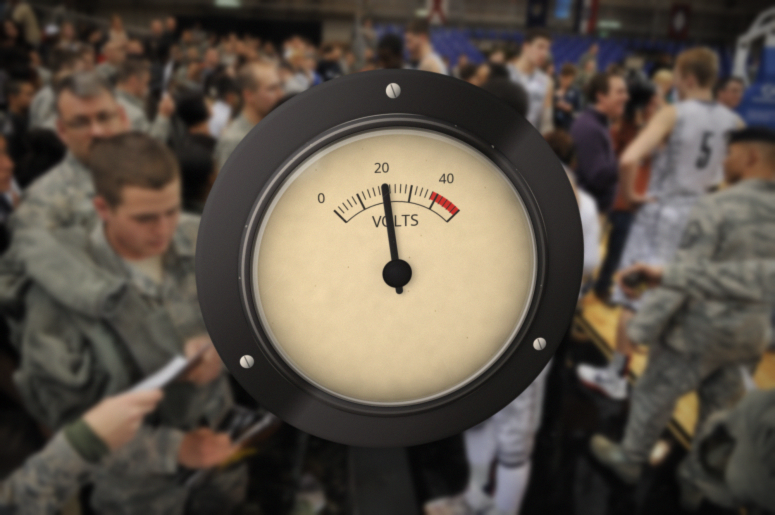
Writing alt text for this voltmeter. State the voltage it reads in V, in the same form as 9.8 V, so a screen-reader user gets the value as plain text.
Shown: 20 V
